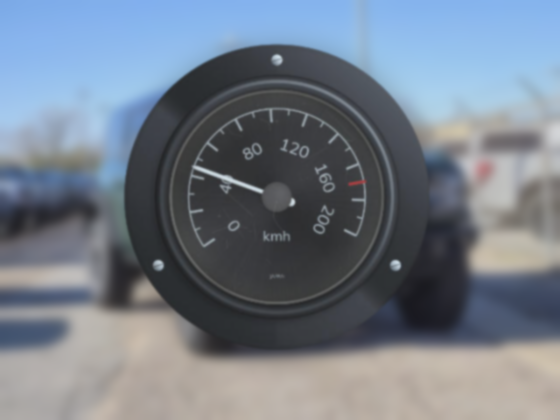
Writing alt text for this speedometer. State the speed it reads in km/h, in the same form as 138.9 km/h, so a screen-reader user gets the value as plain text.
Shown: 45 km/h
